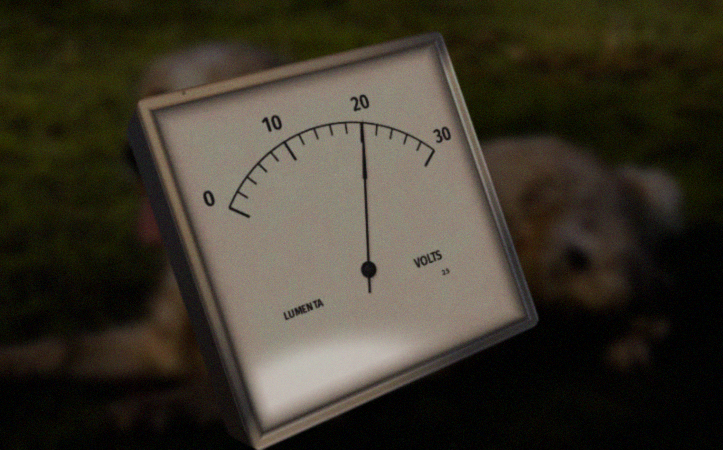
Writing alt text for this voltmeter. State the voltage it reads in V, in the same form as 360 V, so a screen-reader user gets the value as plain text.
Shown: 20 V
